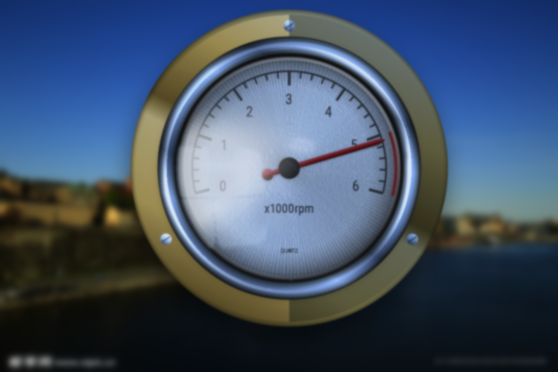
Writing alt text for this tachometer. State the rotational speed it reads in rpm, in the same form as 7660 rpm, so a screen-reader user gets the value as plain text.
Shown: 5100 rpm
